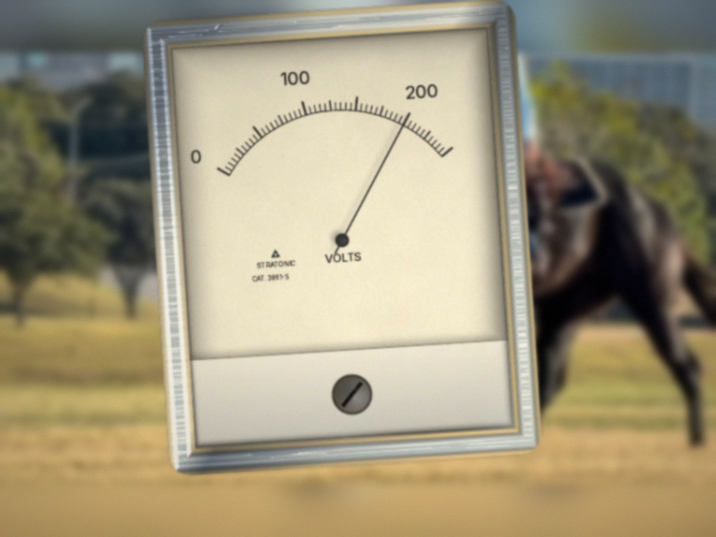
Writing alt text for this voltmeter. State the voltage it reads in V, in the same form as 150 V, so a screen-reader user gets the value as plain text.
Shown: 200 V
